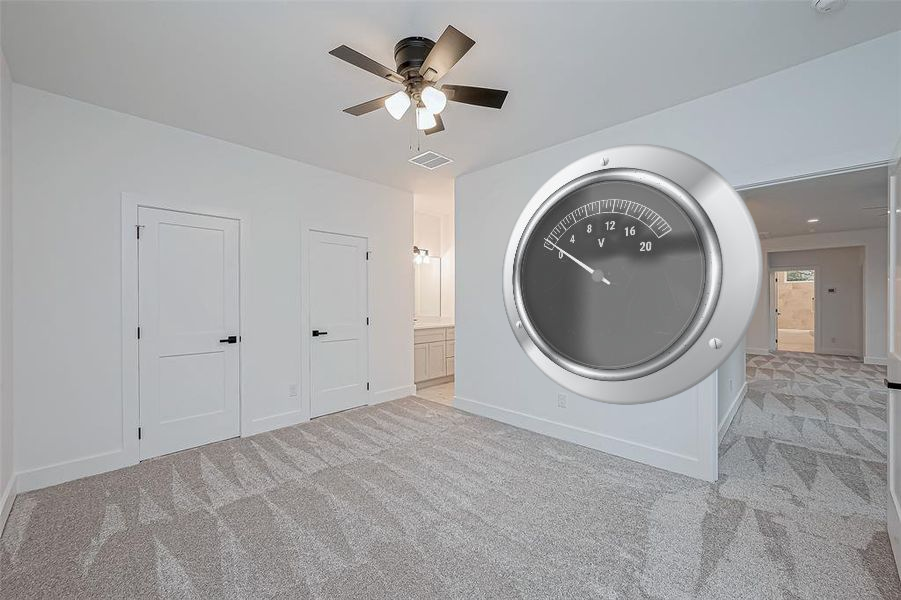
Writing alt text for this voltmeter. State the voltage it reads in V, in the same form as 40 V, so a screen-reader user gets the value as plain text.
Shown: 1 V
